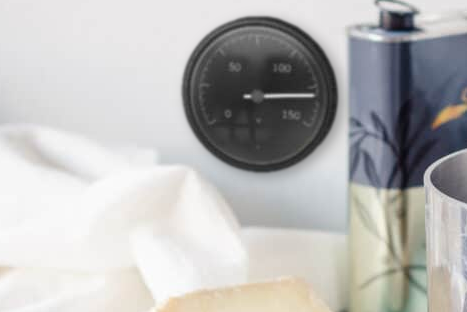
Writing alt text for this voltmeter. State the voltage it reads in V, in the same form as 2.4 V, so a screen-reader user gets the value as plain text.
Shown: 130 V
